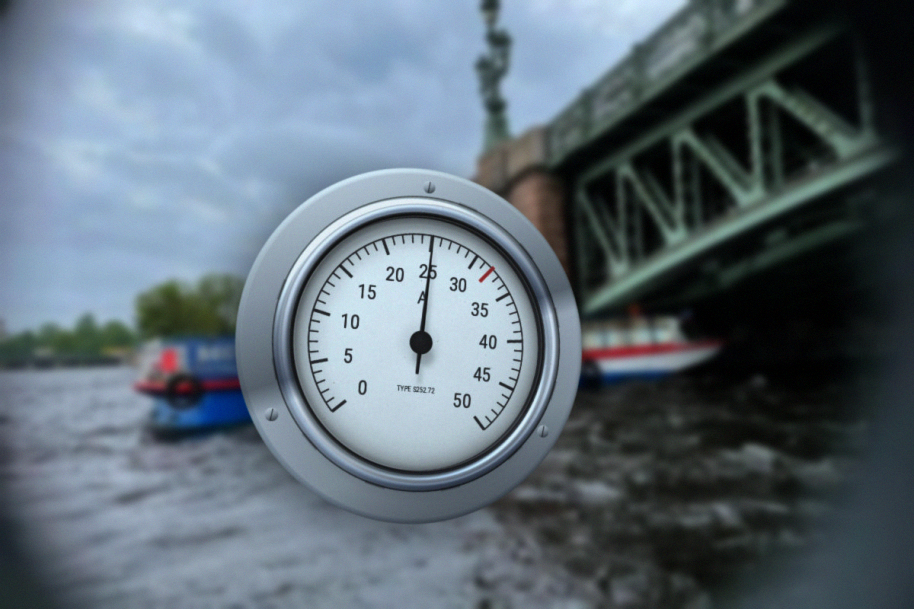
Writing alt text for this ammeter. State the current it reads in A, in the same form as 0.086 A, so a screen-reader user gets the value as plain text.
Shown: 25 A
